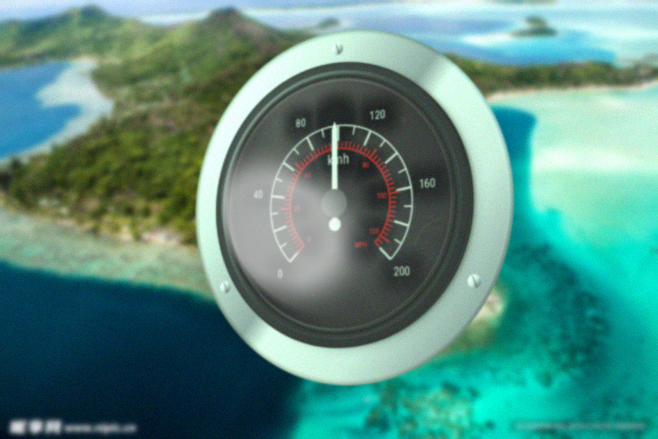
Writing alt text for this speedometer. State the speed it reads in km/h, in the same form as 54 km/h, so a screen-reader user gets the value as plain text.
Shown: 100 km/h
